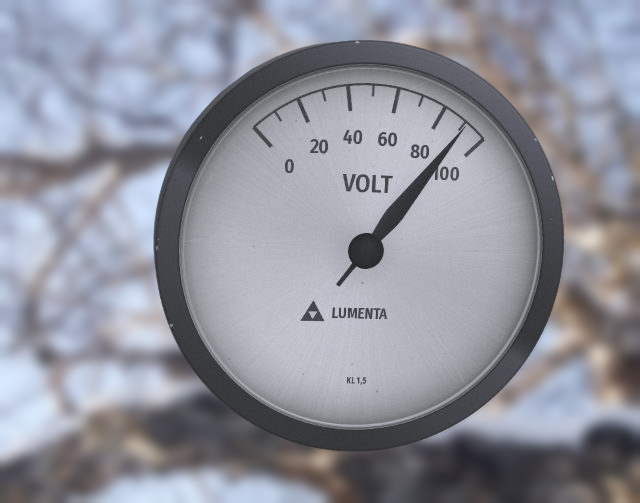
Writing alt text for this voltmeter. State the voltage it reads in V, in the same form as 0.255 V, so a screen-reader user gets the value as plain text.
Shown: 90 V
